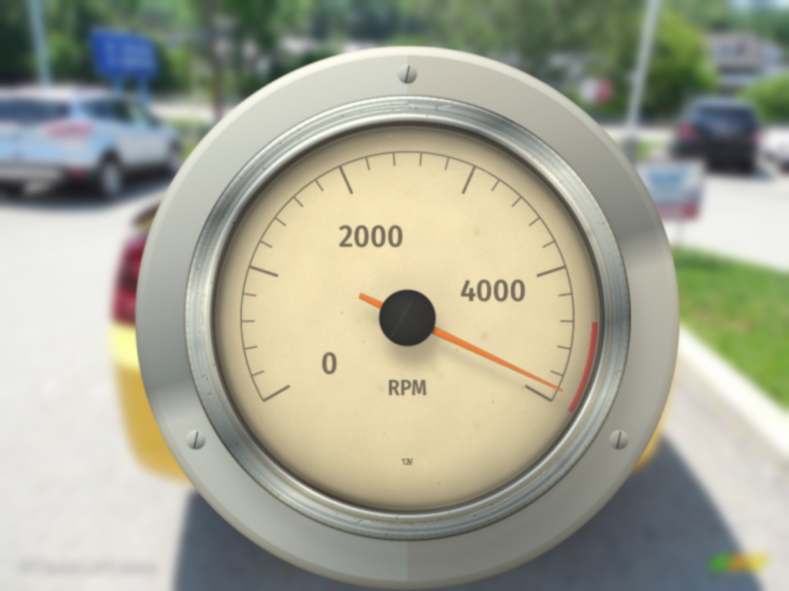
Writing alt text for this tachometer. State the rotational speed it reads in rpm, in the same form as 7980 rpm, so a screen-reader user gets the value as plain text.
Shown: 4900 rpm
